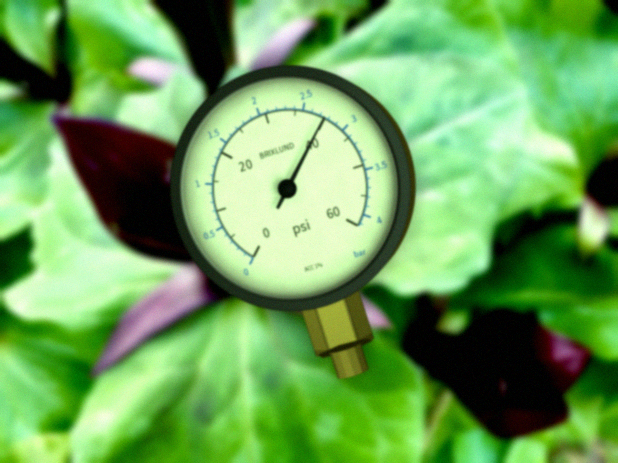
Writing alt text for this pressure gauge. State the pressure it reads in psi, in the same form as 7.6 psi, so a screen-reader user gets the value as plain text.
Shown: 40 psi
